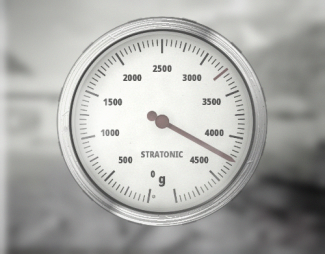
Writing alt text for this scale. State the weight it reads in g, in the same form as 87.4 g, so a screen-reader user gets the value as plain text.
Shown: 4250 g
